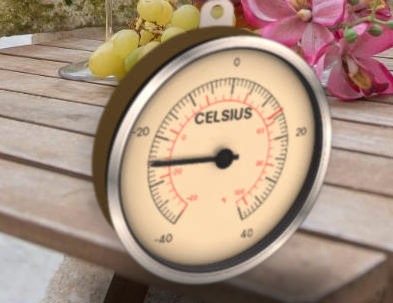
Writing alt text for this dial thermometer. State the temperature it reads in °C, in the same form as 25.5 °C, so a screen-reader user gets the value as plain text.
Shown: -25 °C
